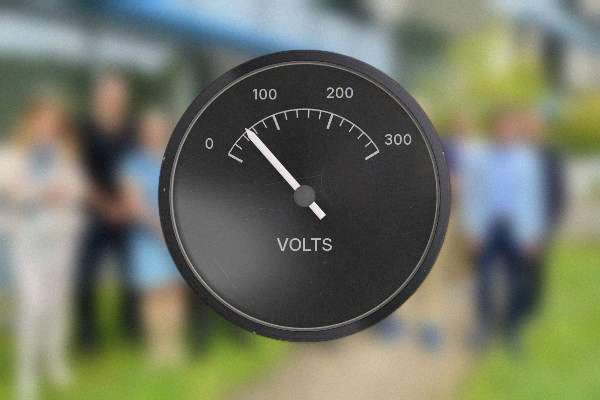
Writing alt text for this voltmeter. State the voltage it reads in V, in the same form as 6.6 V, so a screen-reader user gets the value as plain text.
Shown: 50 V
